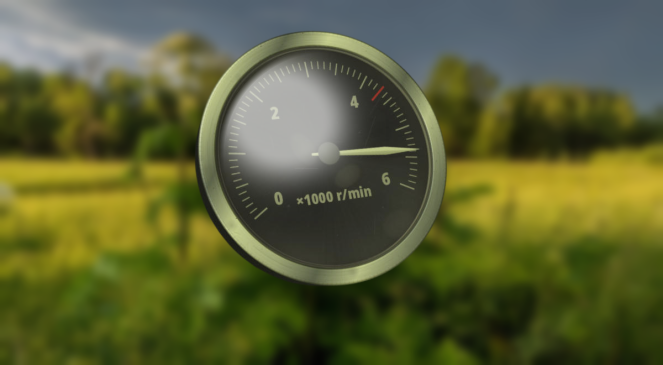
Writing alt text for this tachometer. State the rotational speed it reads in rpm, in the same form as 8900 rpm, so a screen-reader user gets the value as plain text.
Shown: 5400 rpm
